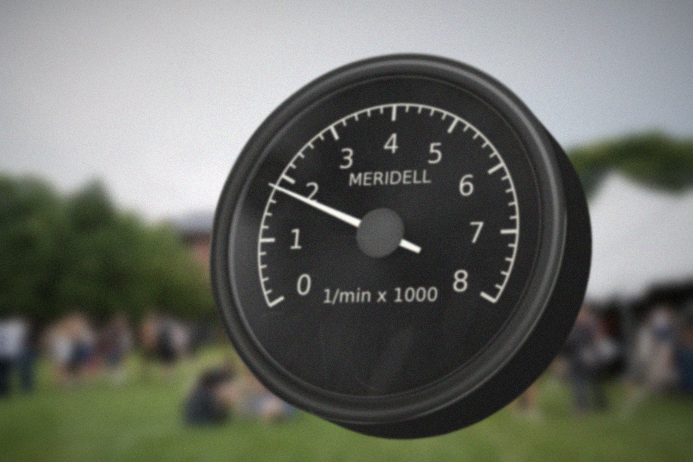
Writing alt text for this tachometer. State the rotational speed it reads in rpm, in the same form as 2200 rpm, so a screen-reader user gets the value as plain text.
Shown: 1800 rpm
